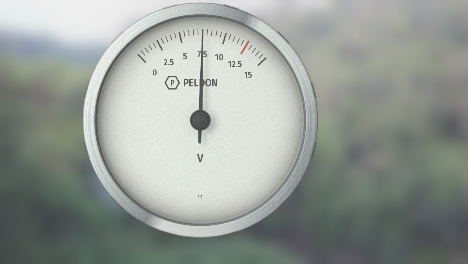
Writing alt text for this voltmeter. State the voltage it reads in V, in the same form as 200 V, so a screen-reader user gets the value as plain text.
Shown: 7.5 V
